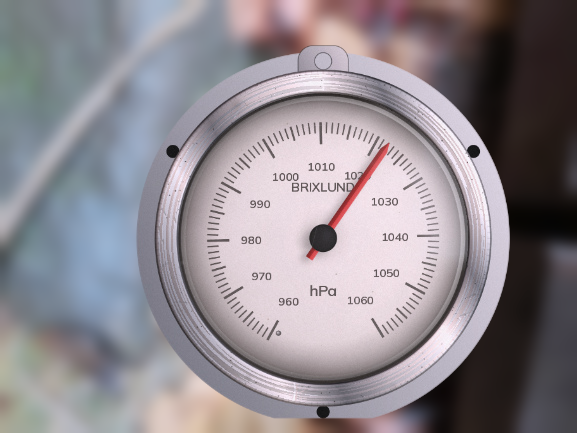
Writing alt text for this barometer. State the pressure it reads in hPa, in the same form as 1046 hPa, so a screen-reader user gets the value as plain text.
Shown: 1022 hPa
